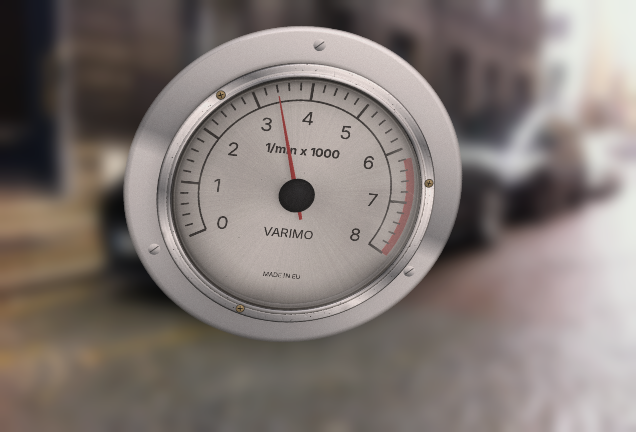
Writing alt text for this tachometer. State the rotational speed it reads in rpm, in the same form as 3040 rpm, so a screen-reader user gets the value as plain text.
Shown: 3400 rpm
